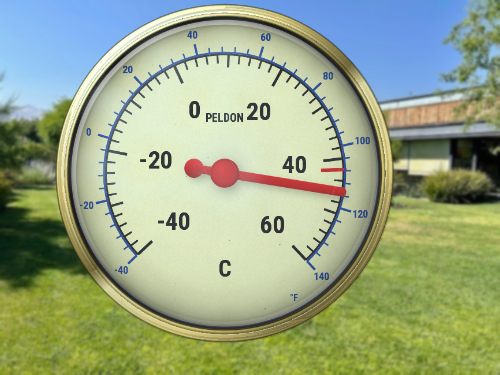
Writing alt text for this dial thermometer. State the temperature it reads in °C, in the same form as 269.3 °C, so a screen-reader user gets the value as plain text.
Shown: 46 °C
